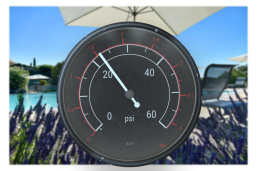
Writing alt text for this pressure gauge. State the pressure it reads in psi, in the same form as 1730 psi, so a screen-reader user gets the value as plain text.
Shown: 22.5 psi
